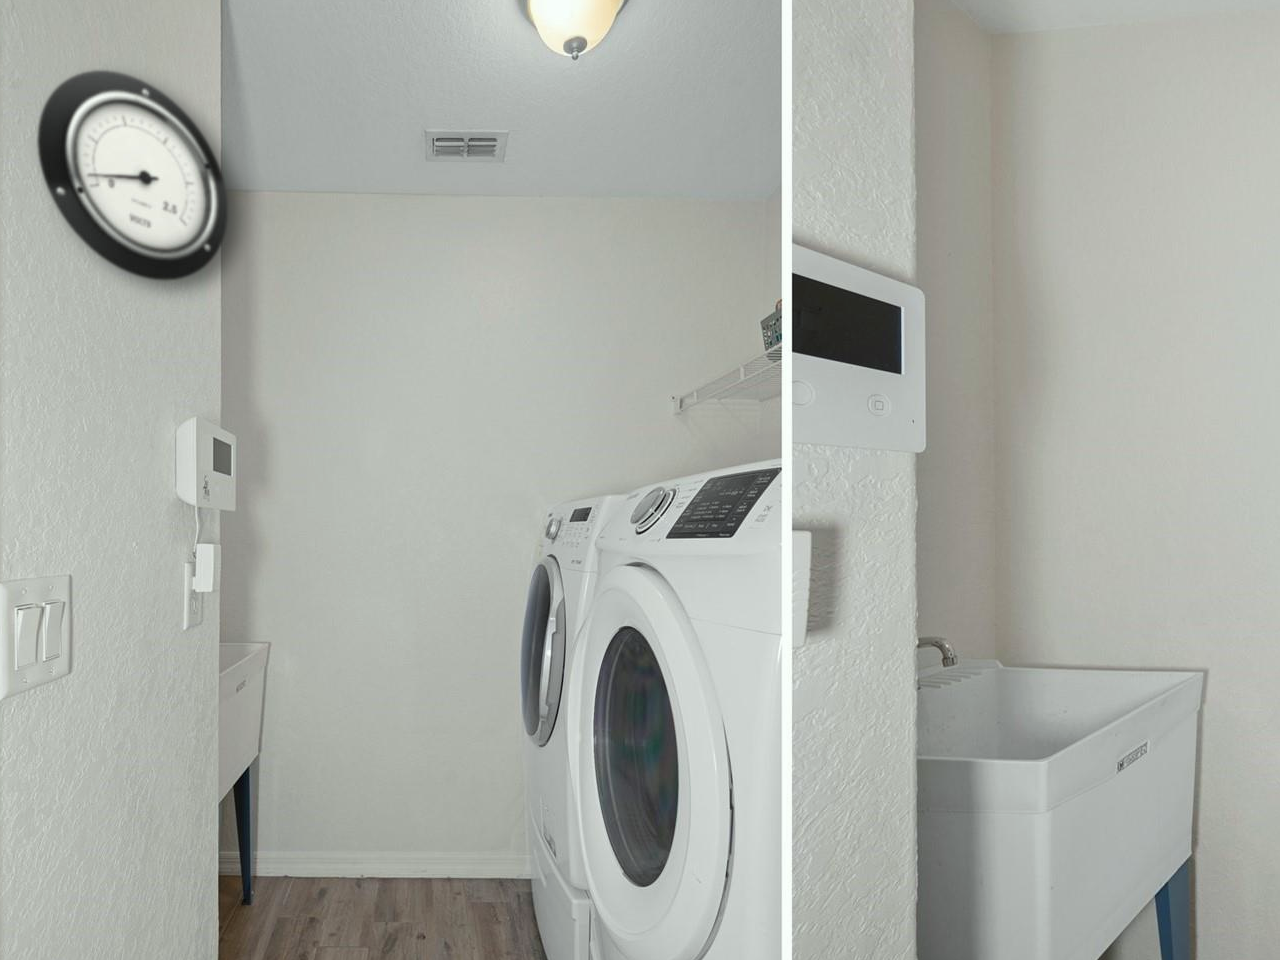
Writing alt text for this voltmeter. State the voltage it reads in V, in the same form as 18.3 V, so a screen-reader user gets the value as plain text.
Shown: 0.1 V
